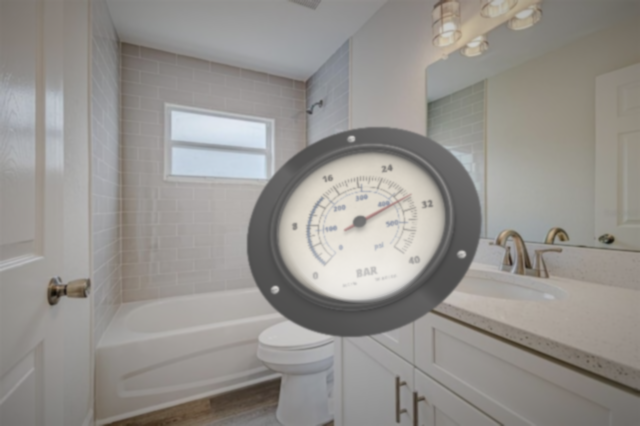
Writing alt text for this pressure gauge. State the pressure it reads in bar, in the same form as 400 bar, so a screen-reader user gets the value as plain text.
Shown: 30 bar
